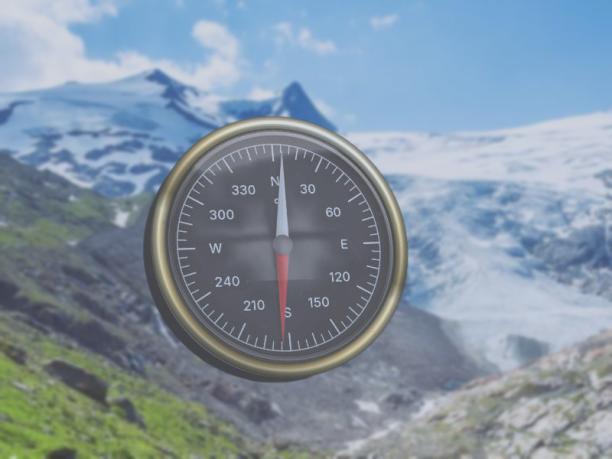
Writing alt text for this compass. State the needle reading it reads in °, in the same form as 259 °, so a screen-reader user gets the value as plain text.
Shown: 185 °
